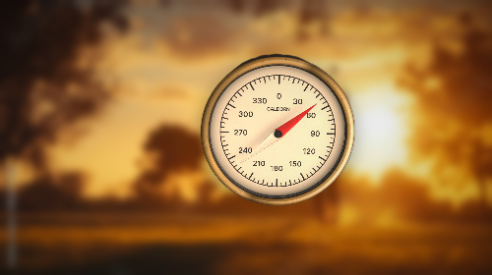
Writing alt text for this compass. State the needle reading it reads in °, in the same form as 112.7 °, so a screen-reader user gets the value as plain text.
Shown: 50 °
